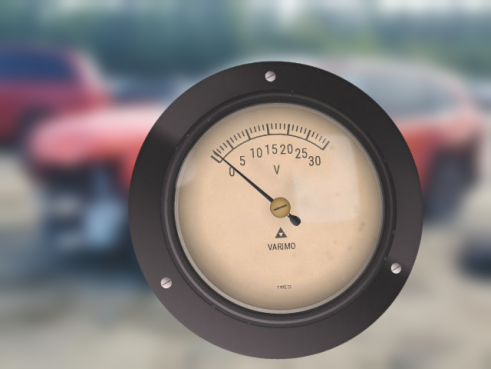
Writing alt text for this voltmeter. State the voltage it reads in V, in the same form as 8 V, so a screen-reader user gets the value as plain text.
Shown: 1 V
